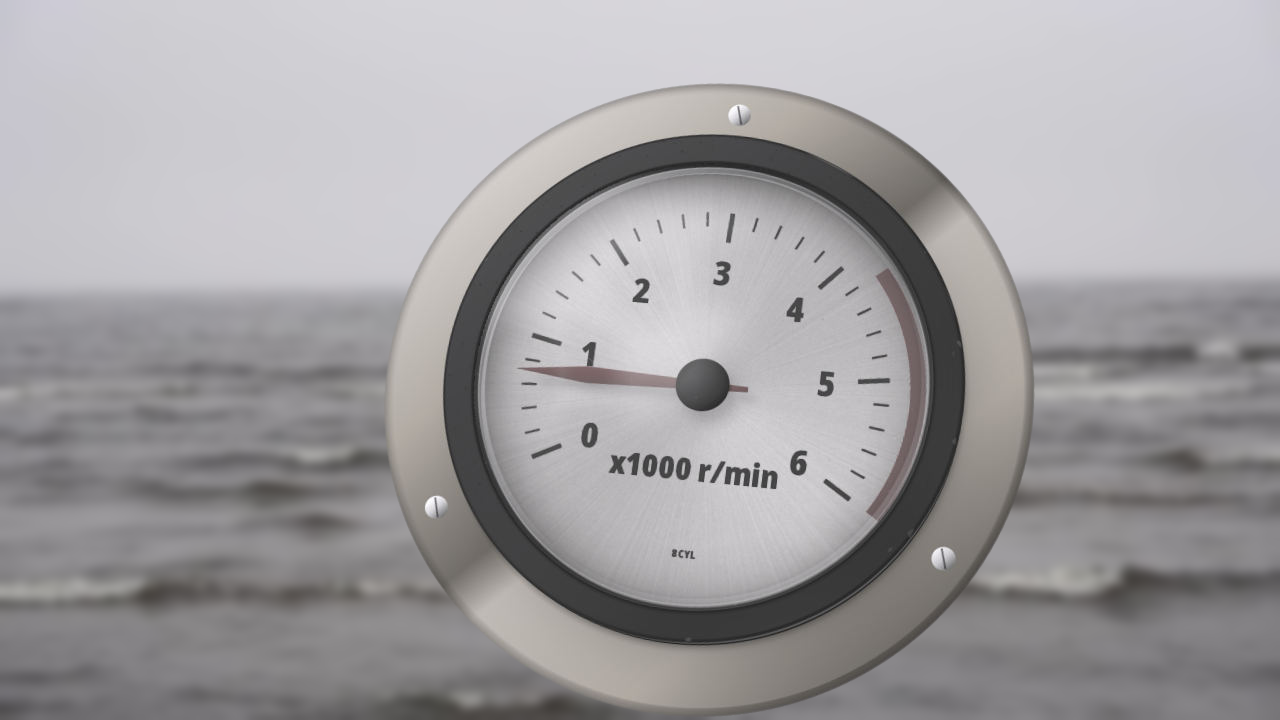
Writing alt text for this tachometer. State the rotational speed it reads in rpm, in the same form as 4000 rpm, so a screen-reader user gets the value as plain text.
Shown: 700 rpm
